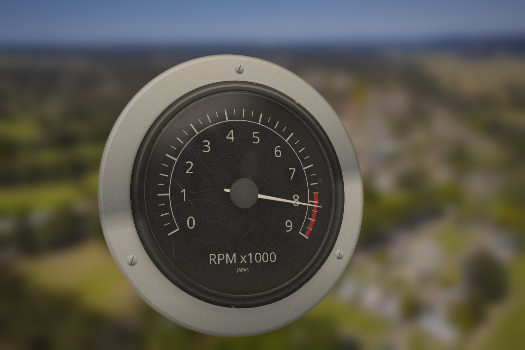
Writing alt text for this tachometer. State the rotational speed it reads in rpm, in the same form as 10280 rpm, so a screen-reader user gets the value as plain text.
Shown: 8125 rpm
